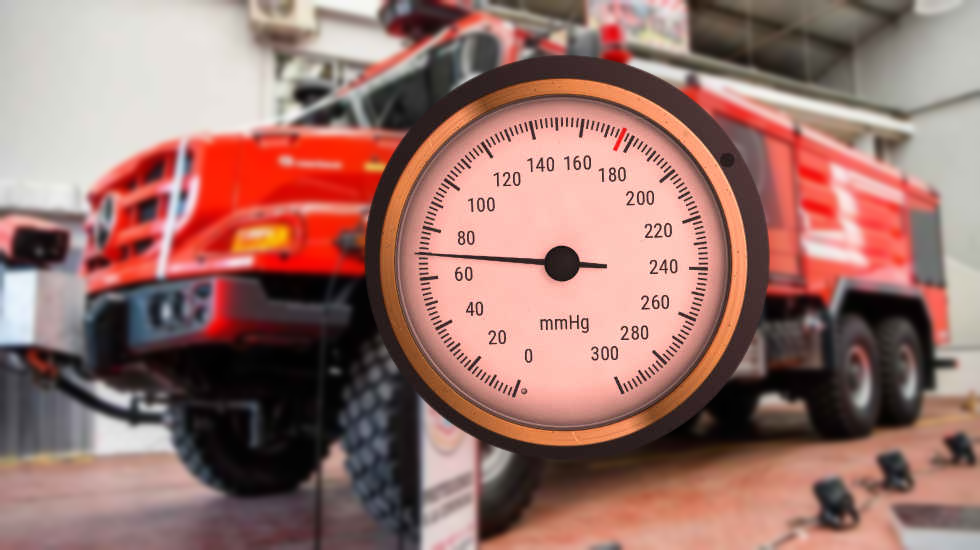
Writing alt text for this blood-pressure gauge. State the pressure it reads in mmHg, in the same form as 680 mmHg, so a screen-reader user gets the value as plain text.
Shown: 70 mmHg
